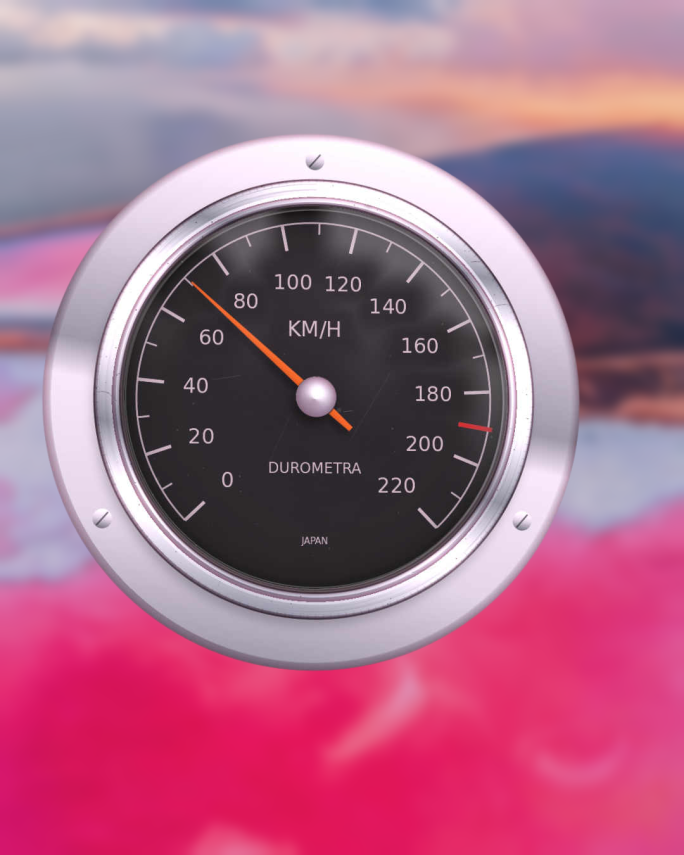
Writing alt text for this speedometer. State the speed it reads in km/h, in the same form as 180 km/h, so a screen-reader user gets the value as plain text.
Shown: 70 km/h
